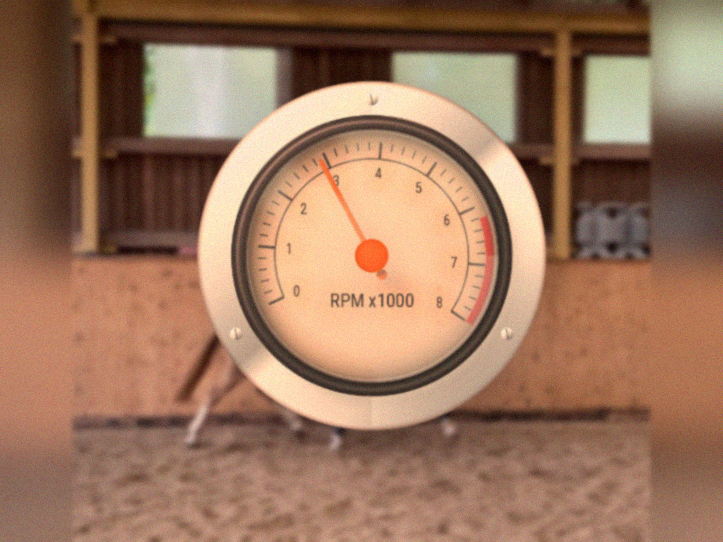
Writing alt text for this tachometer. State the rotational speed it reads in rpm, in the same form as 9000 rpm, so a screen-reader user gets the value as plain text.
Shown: 2900 rpm
